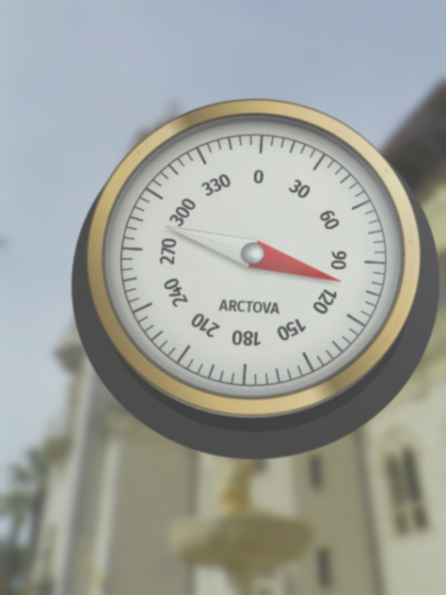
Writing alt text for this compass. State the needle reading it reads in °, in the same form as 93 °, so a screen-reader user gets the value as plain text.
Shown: 105 °
